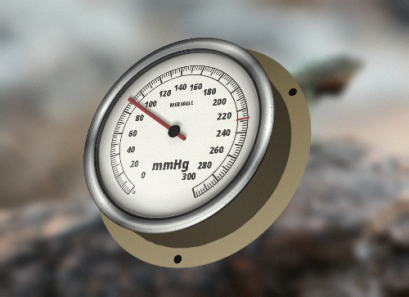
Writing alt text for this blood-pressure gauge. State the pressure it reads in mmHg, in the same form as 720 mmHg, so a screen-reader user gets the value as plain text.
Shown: 90 mmHg
